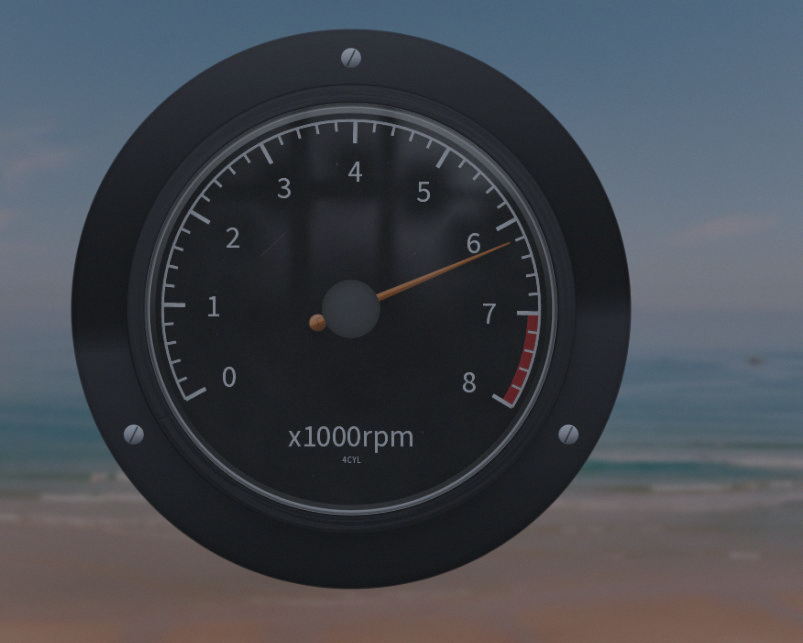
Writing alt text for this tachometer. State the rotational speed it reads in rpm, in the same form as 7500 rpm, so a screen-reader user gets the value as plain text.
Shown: 6200 rpm
